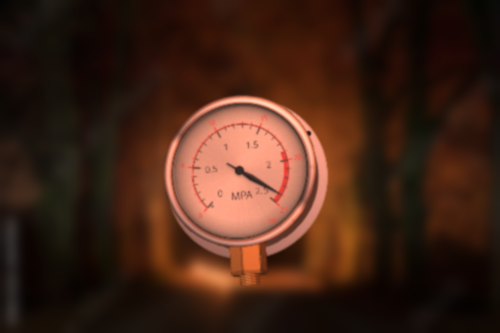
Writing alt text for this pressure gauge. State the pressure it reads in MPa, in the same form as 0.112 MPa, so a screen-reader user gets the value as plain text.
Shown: 2.4 MPa
